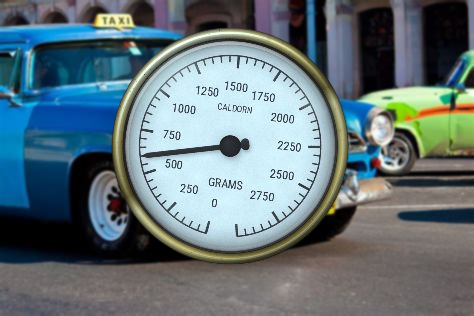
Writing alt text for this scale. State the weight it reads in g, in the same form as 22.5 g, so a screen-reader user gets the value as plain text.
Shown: 600 g
